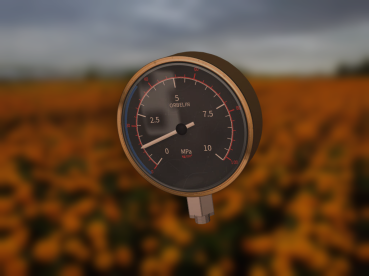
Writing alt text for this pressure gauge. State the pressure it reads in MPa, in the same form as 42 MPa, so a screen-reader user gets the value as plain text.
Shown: 1 MPa
